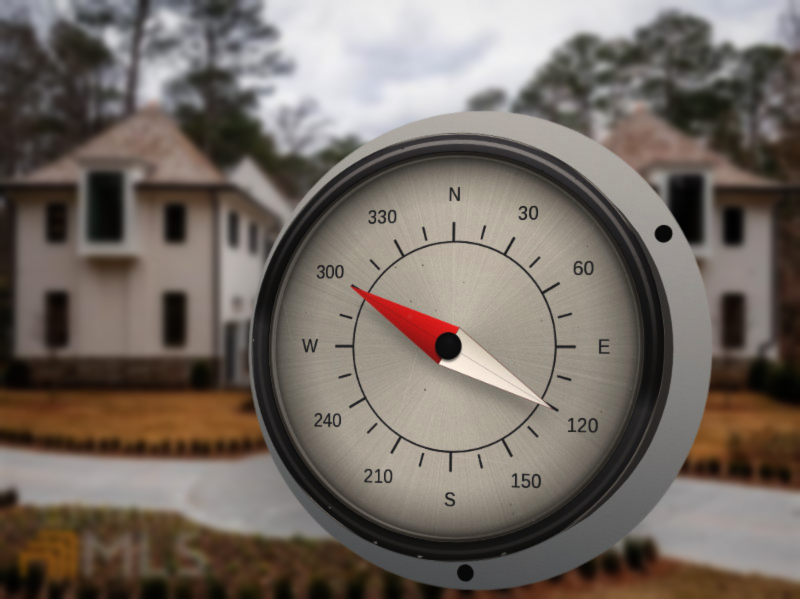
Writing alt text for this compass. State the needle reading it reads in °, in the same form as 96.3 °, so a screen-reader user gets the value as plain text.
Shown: 300 °
